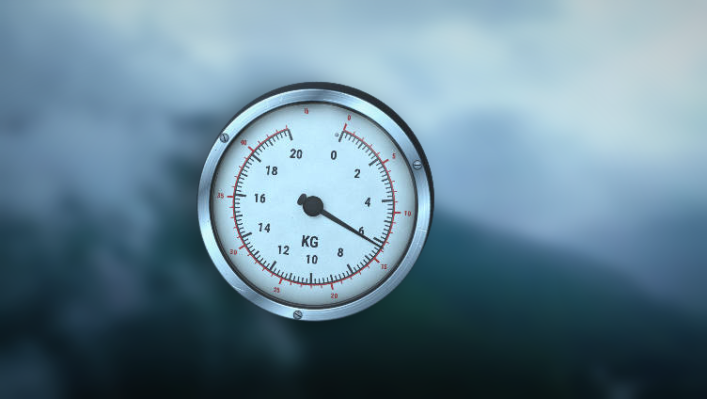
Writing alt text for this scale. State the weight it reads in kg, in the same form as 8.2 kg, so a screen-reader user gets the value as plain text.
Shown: 6.2 kg
